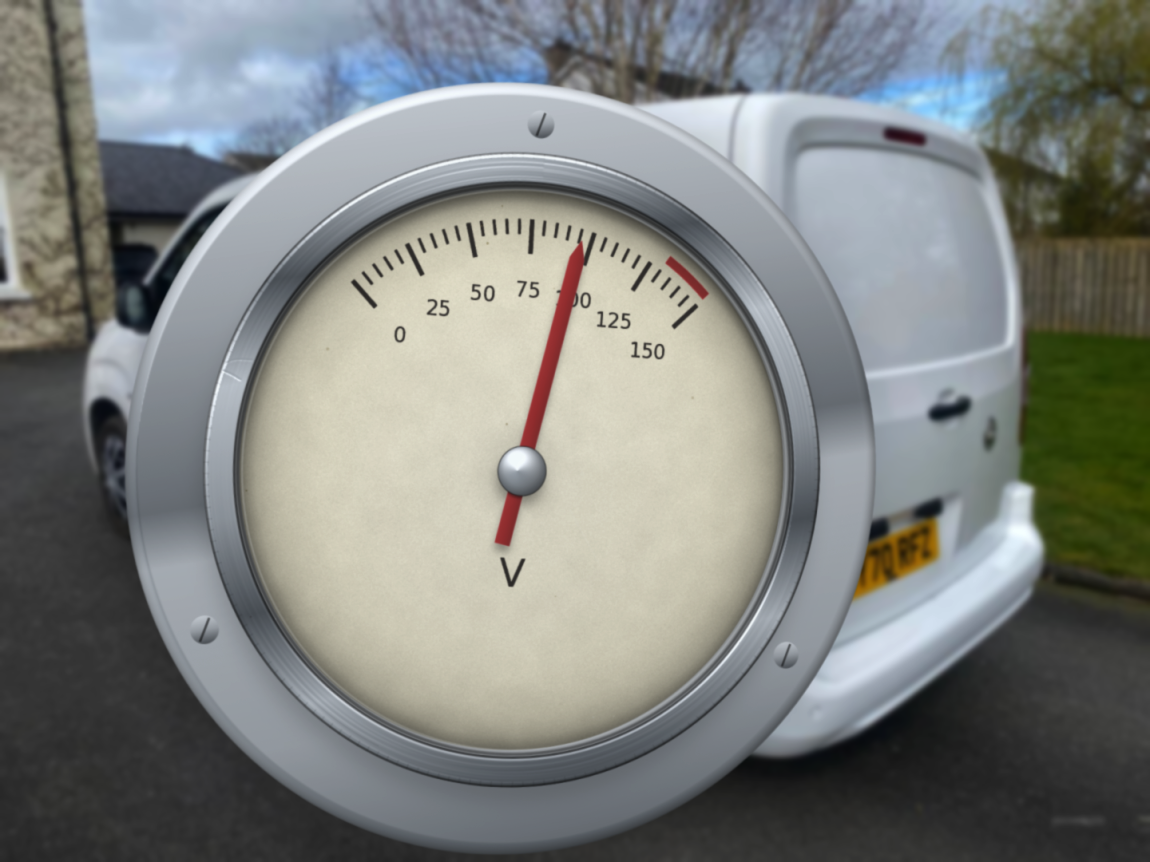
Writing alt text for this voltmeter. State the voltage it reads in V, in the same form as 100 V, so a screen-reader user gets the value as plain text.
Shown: 95 V
